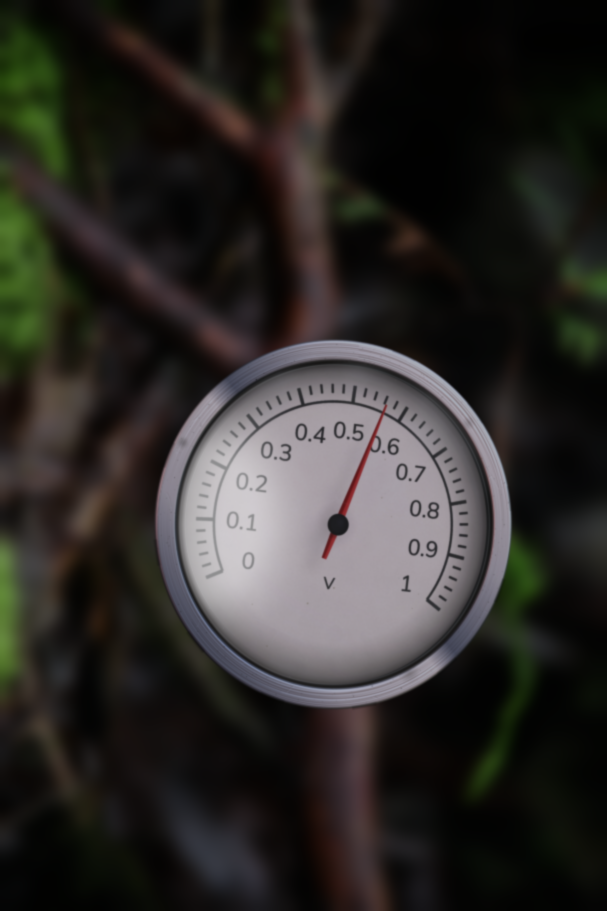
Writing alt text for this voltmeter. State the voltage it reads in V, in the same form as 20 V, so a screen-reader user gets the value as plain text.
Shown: 0.56 V
